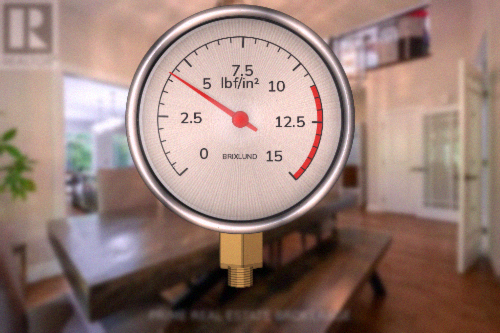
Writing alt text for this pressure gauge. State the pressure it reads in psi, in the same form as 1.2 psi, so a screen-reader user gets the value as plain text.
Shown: 4.25 psi
